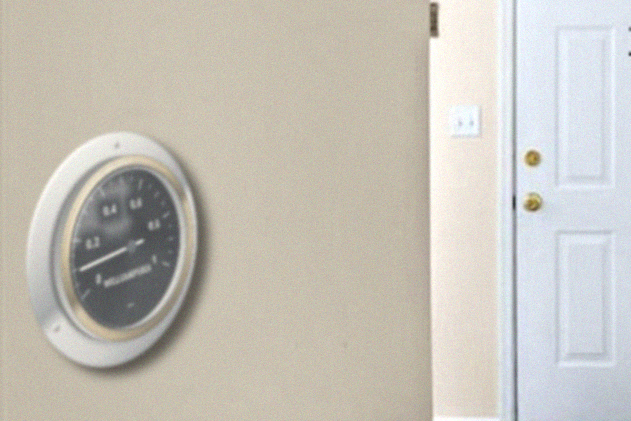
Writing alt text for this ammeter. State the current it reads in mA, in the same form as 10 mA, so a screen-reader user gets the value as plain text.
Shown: 0.1 mA
